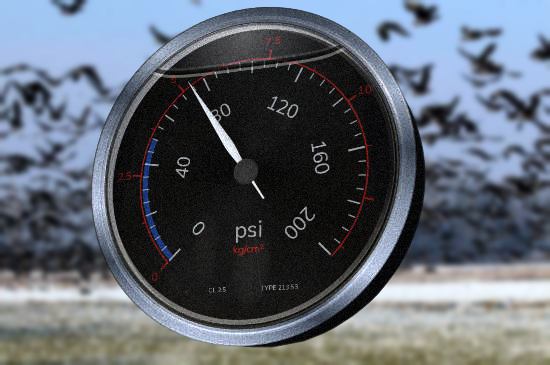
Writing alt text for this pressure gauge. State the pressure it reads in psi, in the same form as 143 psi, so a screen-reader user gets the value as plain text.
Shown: 75 psi
